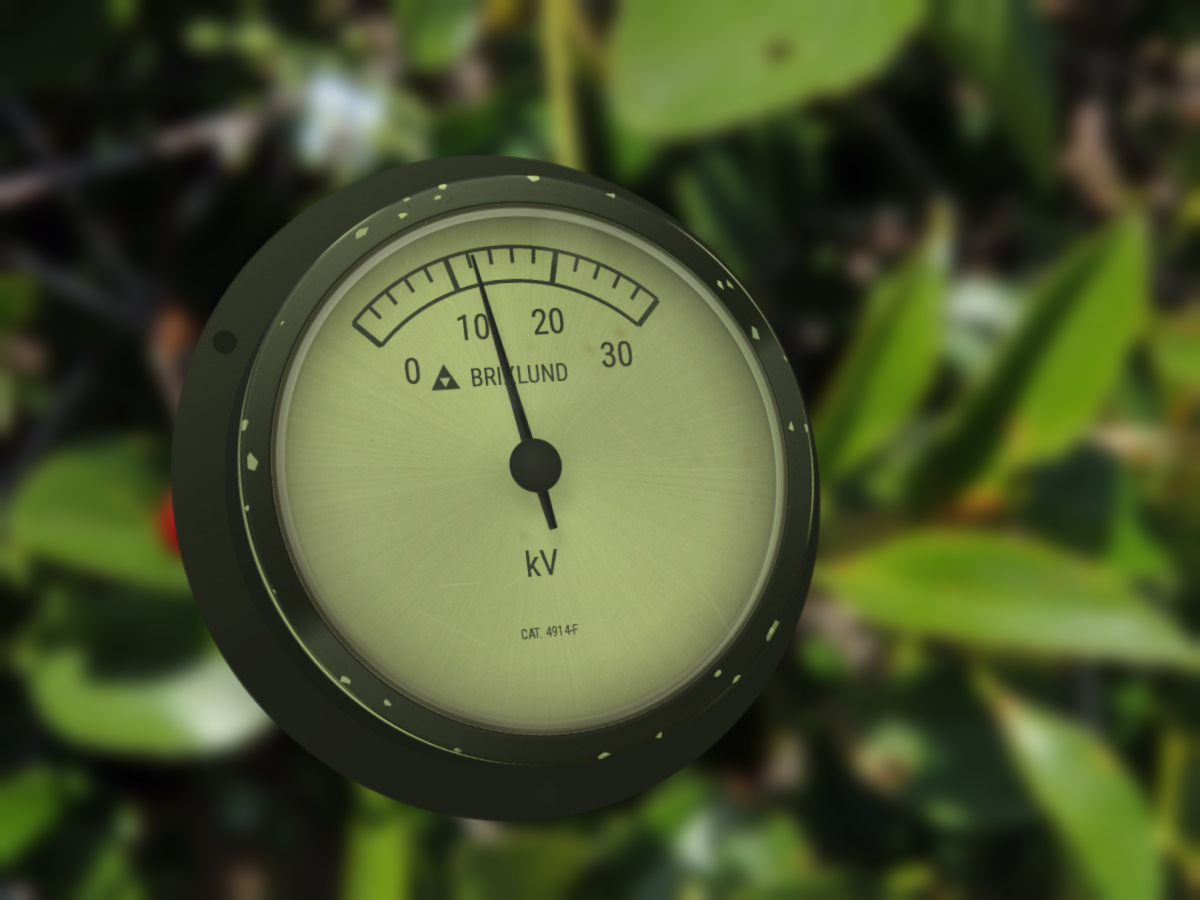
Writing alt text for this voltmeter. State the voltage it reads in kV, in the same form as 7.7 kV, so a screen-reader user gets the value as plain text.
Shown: 12 kV
